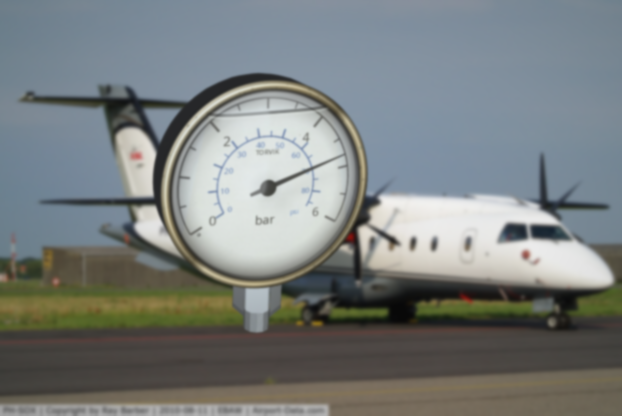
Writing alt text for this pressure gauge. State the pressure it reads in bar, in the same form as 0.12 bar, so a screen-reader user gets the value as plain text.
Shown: 4.75 bar
